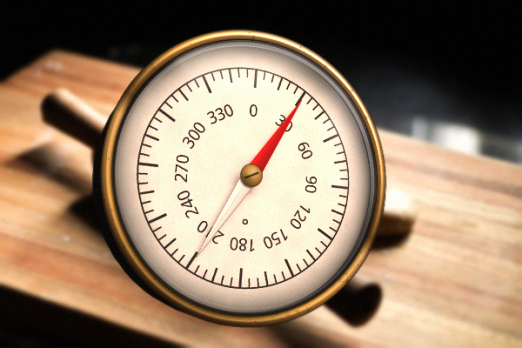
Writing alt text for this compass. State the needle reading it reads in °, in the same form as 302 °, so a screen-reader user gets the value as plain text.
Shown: 30 °
